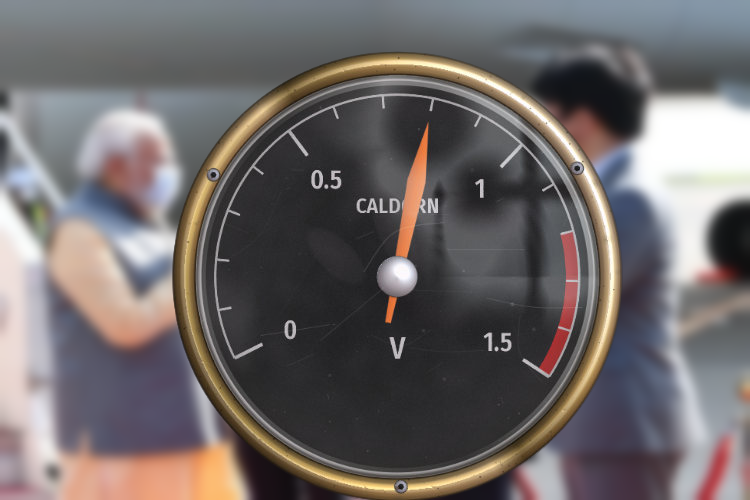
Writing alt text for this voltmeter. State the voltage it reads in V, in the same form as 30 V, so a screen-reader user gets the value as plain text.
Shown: 0.8 V
